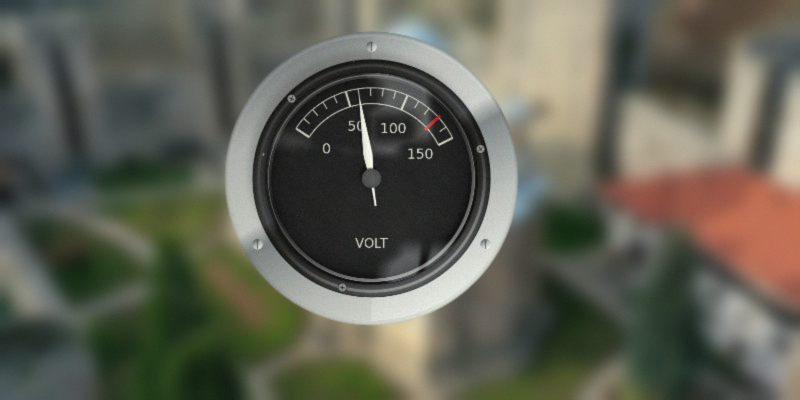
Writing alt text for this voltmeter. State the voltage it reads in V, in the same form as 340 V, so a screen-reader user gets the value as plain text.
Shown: 60 V
